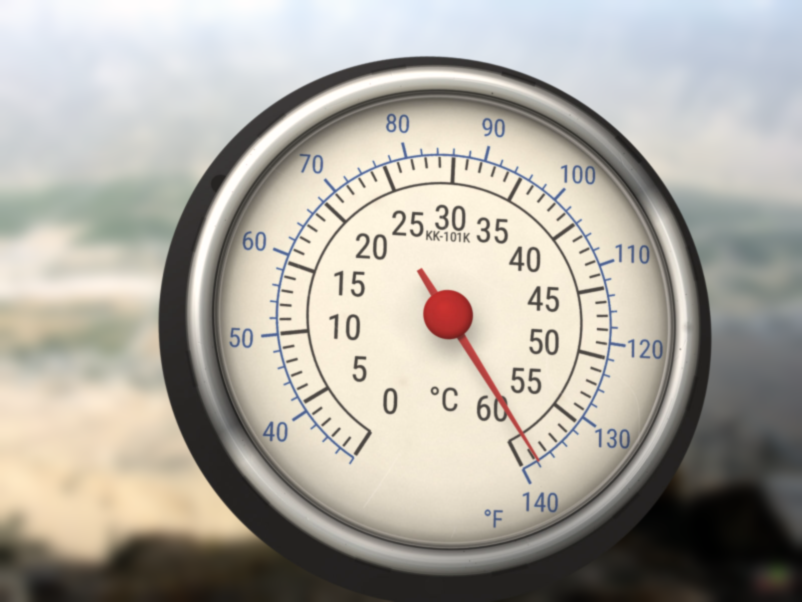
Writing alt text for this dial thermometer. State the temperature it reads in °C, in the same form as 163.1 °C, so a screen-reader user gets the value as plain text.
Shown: 59 °C
